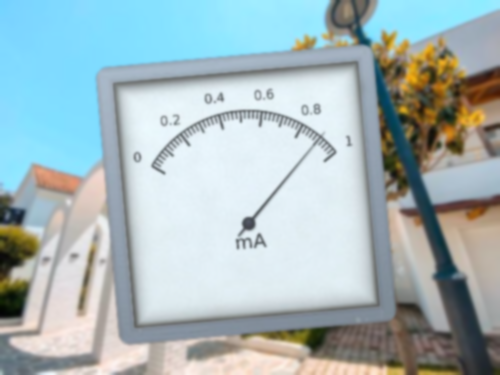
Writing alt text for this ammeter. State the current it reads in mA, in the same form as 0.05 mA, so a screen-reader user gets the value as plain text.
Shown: 0.9 mA
